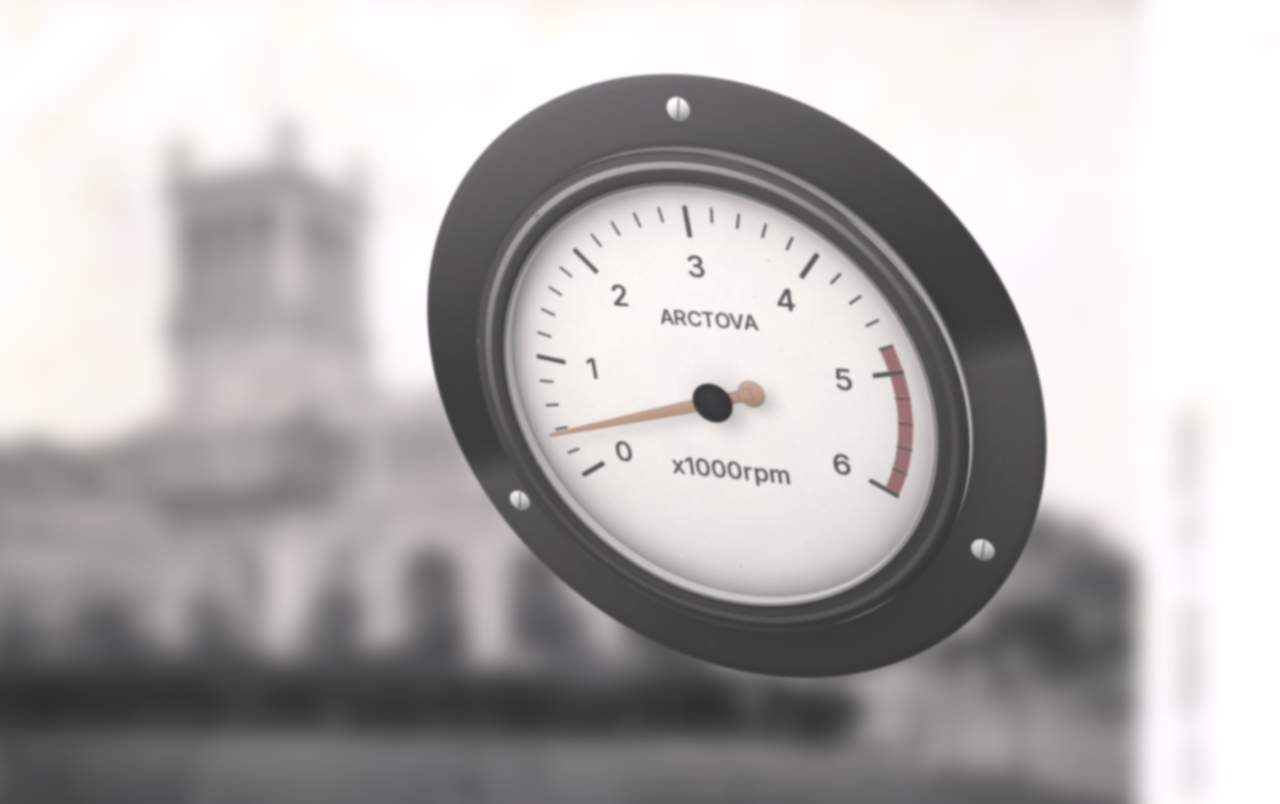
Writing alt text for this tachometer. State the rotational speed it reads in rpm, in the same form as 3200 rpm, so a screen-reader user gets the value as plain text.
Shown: 400 rpm
